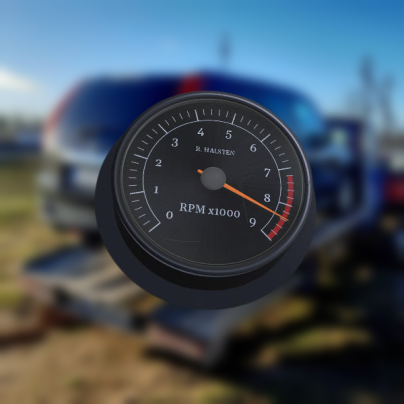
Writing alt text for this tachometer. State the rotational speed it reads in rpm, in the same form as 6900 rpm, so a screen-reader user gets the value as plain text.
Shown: 8400 rpm
